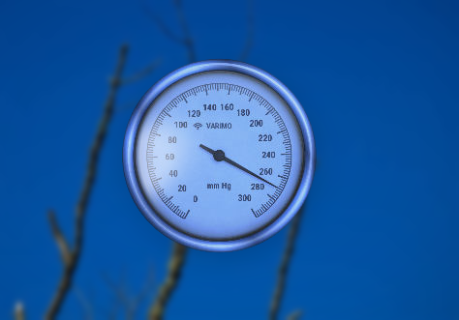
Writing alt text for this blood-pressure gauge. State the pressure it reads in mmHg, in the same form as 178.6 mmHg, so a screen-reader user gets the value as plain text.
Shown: 270 mmHg
